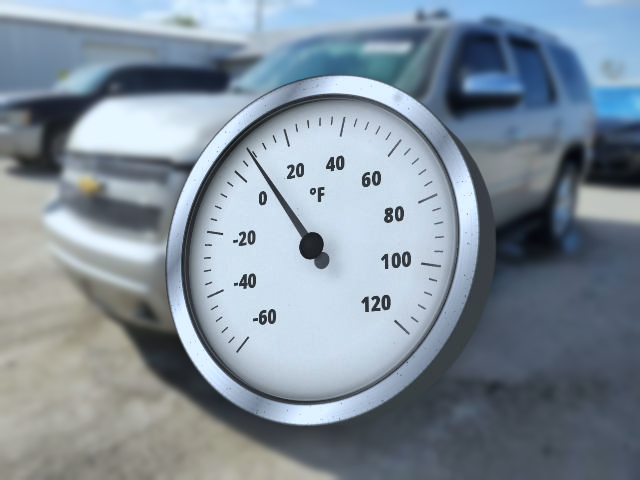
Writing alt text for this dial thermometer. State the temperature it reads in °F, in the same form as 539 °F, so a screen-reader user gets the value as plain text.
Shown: 8 °F
